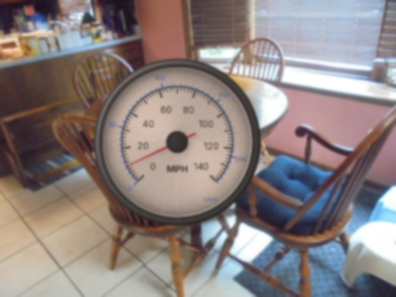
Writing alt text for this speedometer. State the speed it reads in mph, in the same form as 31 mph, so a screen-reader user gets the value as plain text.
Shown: 10 mph
